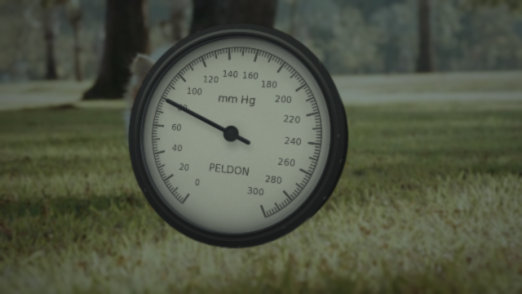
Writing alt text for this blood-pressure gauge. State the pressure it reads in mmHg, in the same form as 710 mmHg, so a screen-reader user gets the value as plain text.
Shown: 80 mmHg
